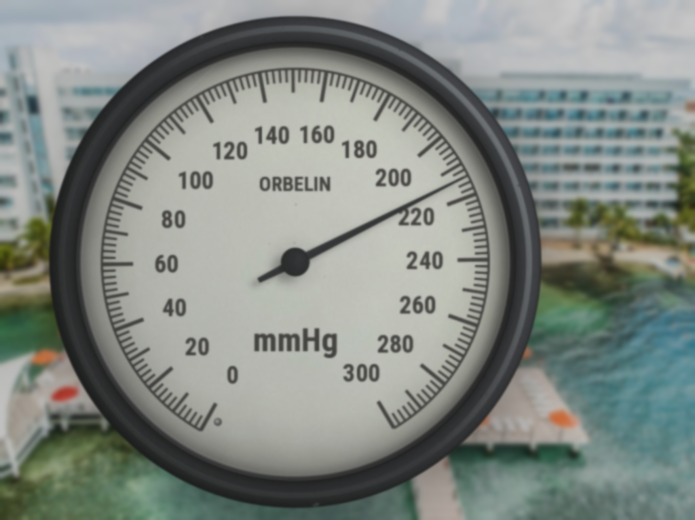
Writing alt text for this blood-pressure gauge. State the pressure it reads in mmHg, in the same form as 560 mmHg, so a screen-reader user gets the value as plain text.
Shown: 214 mmHg
